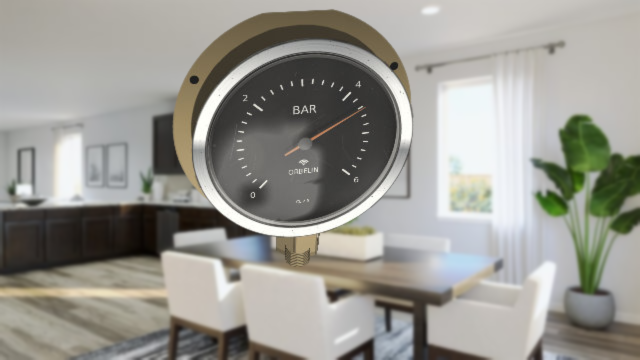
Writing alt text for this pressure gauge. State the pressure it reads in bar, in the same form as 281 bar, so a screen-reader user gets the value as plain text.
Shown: 4.4 bar
